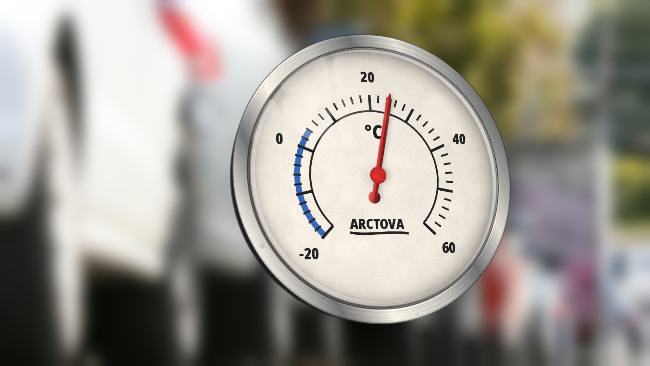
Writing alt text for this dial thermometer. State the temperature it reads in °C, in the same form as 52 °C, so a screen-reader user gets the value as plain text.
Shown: 24 °C
